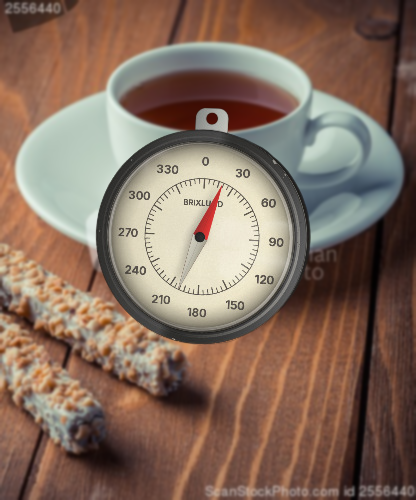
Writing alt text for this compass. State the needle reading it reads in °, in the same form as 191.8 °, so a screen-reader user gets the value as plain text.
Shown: 20 °
